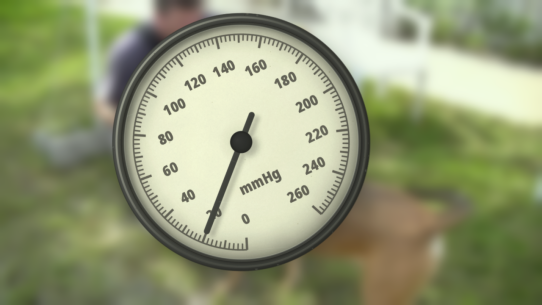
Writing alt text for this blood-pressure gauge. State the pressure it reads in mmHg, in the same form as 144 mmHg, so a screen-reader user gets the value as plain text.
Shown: 20 mmHg
